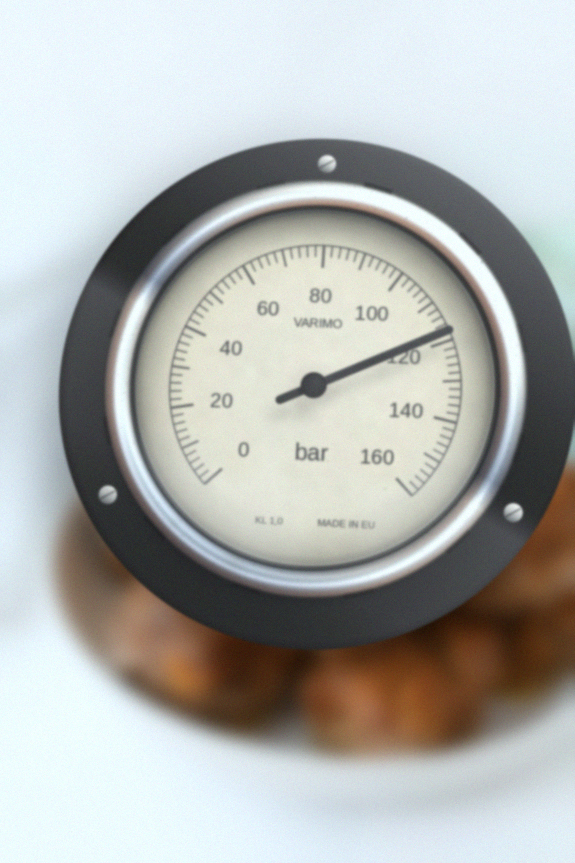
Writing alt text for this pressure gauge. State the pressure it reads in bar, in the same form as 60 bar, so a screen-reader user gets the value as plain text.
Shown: 118 bar
